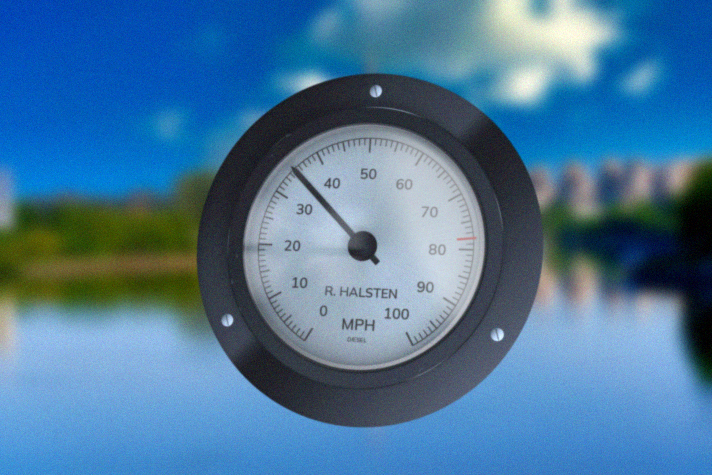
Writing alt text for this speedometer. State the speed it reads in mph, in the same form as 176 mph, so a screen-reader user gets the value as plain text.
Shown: 35 mph
